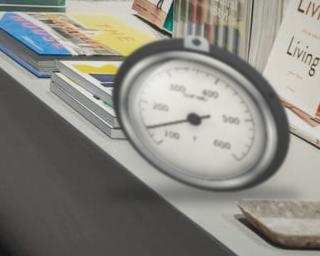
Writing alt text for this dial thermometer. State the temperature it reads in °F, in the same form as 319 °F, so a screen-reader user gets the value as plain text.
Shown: 140 °F
